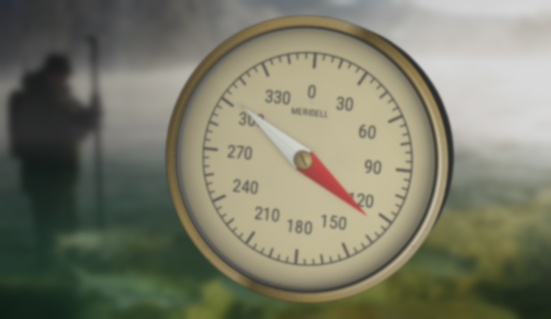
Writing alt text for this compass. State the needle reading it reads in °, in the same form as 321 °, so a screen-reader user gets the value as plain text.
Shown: 125 °
